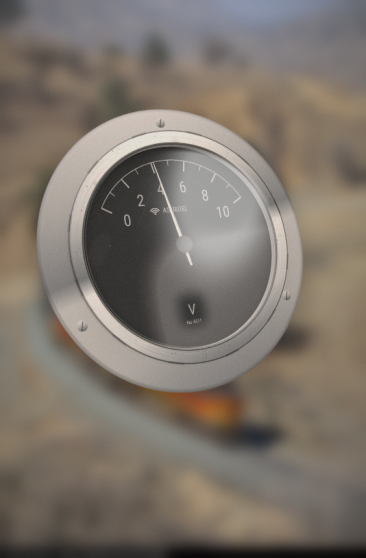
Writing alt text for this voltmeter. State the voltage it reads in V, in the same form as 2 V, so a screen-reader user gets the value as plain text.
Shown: 4 V
